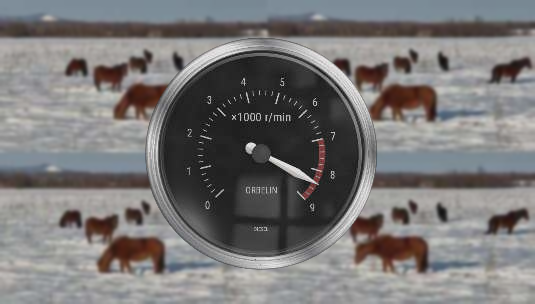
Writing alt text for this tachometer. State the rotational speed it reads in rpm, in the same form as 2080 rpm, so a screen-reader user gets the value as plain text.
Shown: 8400 rpm
